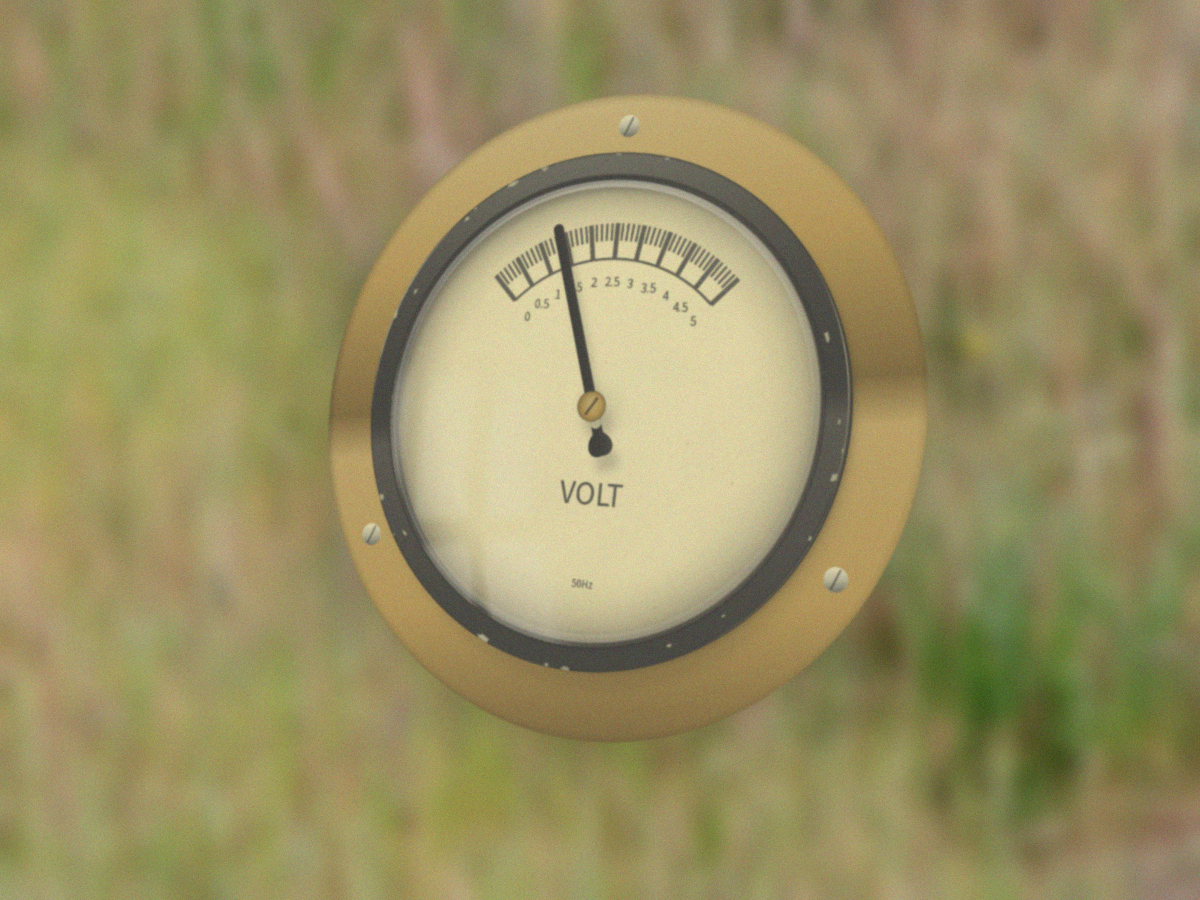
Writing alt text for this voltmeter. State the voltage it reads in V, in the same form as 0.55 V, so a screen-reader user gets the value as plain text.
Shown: 1.5 V
